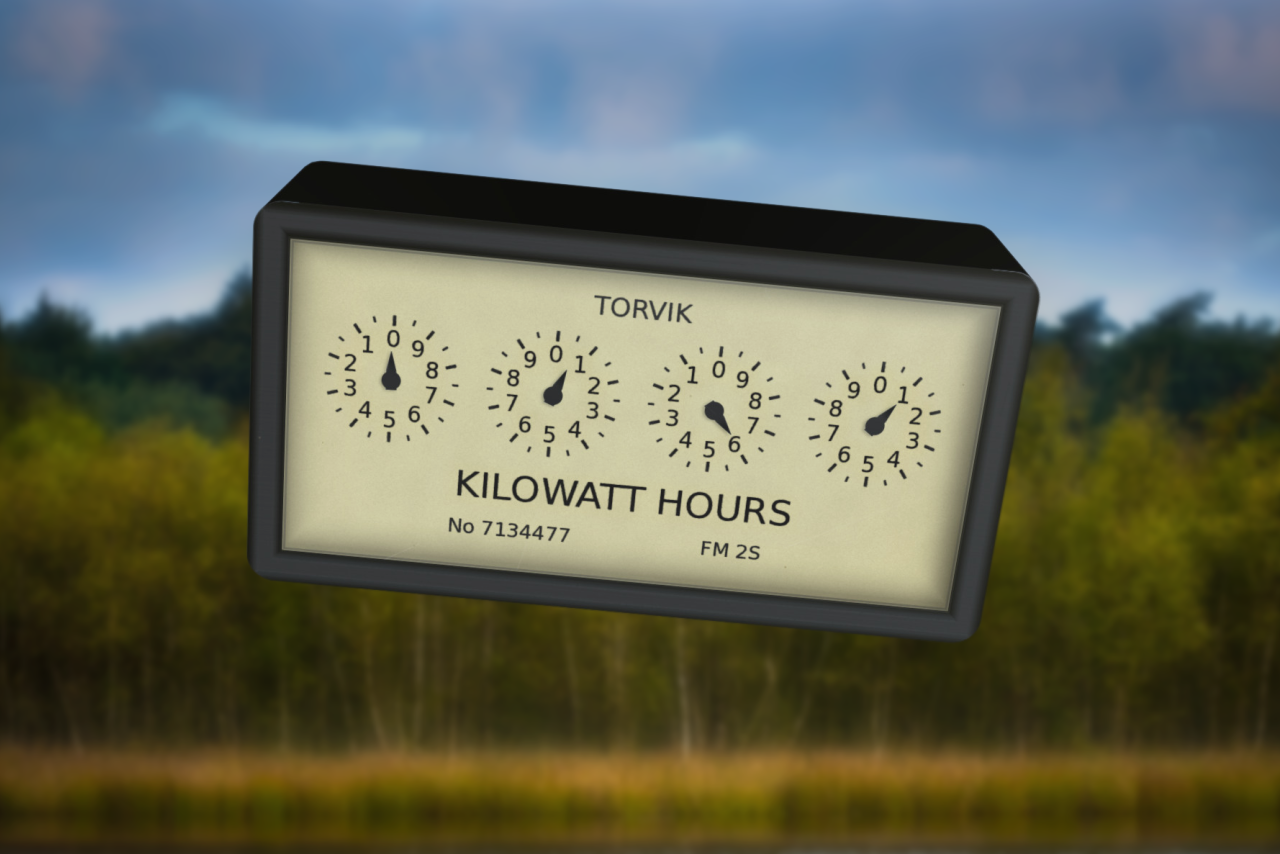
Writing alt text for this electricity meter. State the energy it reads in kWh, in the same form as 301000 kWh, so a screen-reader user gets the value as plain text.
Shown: 61 kWh
